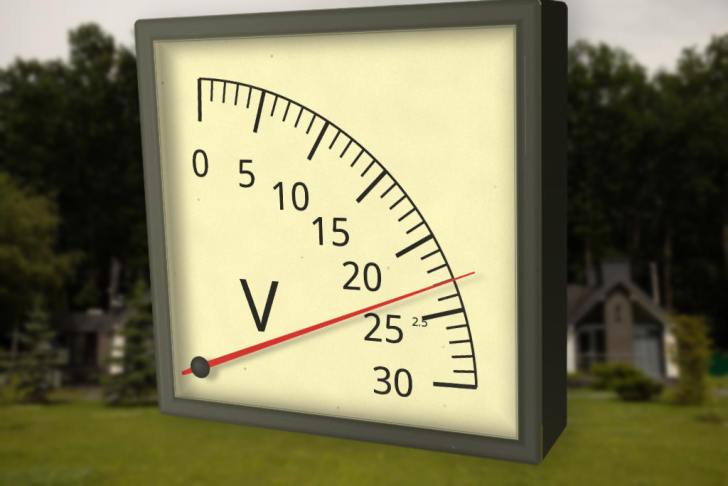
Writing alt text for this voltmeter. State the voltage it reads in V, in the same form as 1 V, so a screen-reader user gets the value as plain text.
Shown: 23 V
